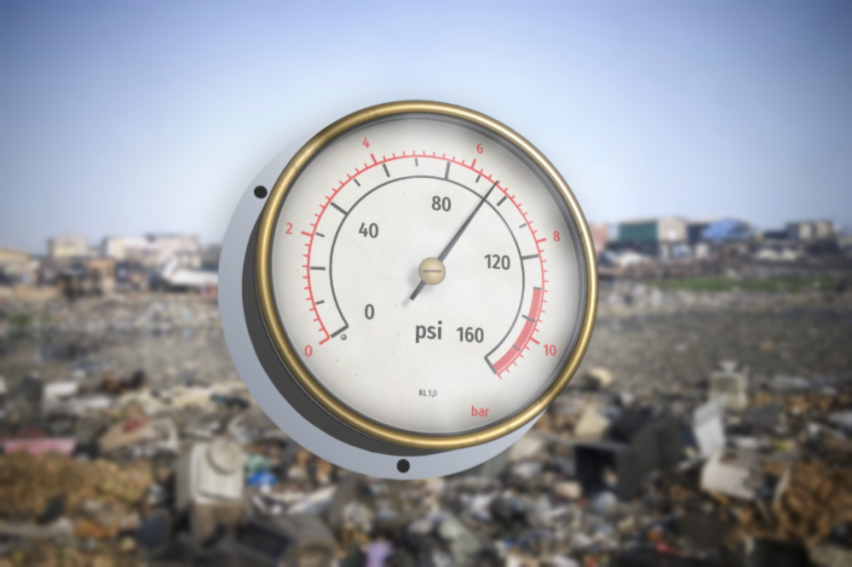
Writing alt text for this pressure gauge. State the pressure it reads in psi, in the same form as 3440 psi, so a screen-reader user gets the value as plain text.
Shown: 95 psi
